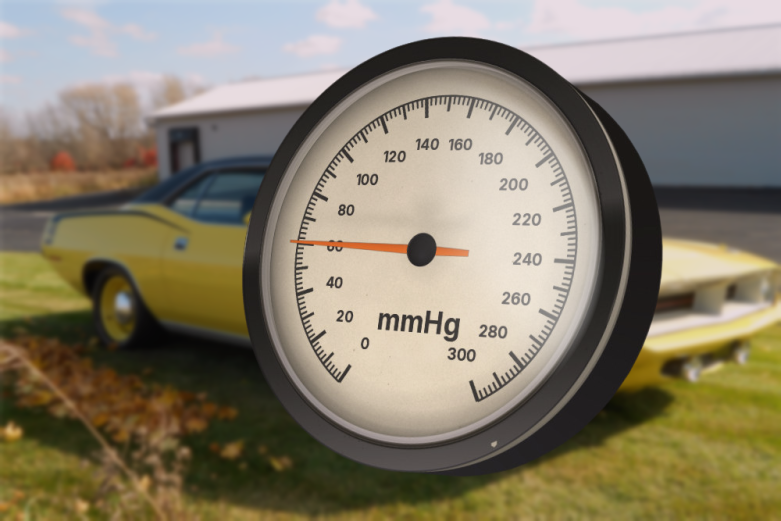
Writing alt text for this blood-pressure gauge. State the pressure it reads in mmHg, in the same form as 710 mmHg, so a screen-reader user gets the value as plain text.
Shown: 60 mmHg
